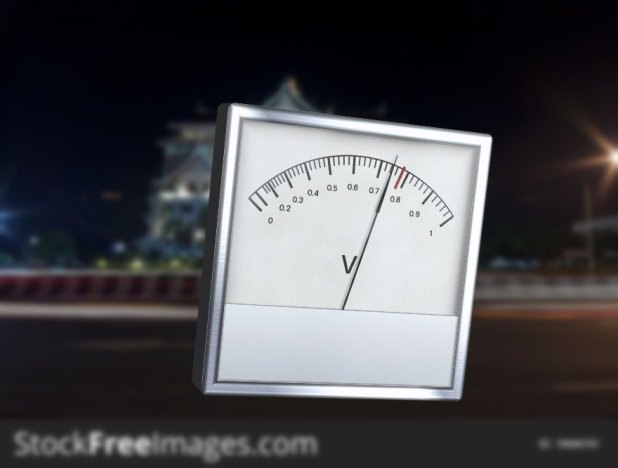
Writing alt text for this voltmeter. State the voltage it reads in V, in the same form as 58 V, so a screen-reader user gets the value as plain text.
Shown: 0.74 V
